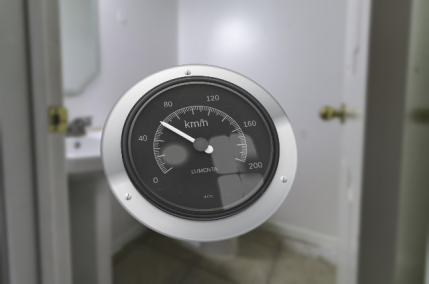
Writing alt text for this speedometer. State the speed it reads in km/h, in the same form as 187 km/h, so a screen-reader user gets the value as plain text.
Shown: 60 km/h
